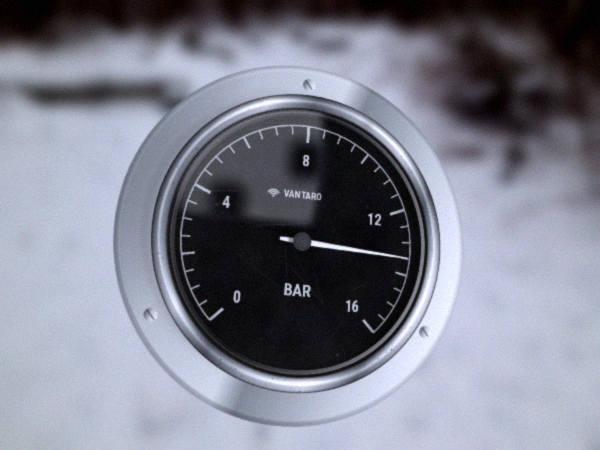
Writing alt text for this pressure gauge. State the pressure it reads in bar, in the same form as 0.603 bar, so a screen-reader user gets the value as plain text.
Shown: 13.5 bar
